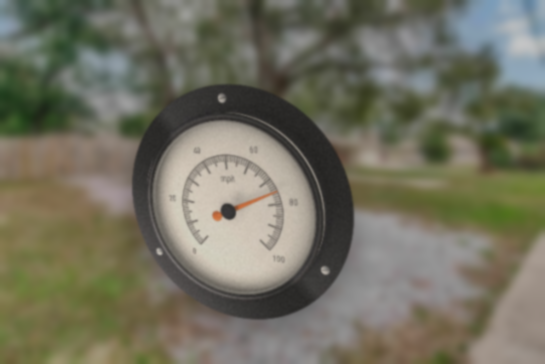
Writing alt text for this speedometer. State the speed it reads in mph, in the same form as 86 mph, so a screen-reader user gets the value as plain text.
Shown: 75 mph
